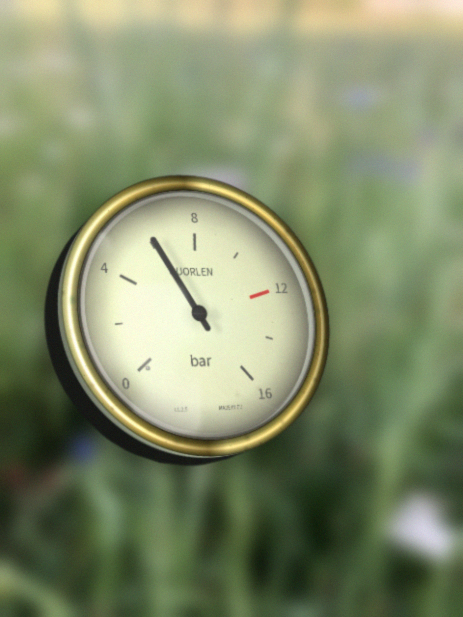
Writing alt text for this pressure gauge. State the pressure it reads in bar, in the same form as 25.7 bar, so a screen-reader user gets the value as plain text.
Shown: 6 bar
